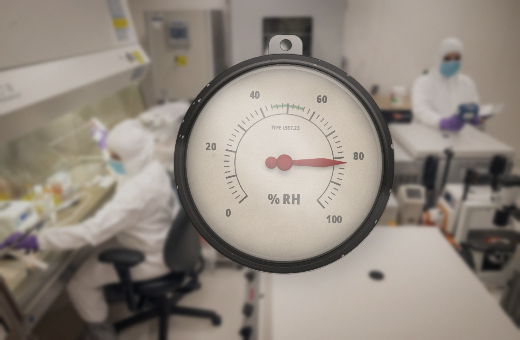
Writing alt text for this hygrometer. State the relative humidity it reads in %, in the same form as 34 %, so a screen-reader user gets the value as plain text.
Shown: 82 %
